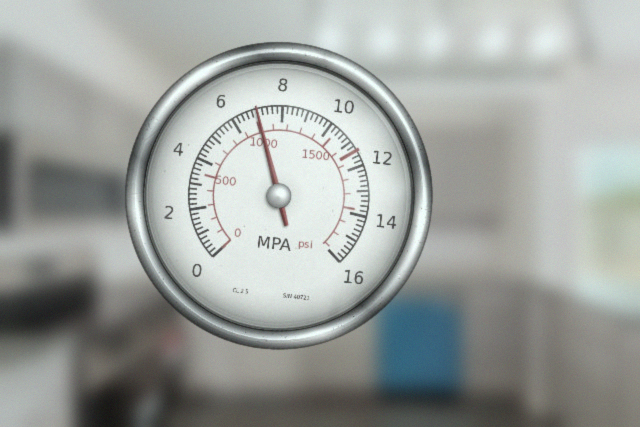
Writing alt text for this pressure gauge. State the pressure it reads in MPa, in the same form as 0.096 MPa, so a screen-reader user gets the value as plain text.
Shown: 7 MPa
